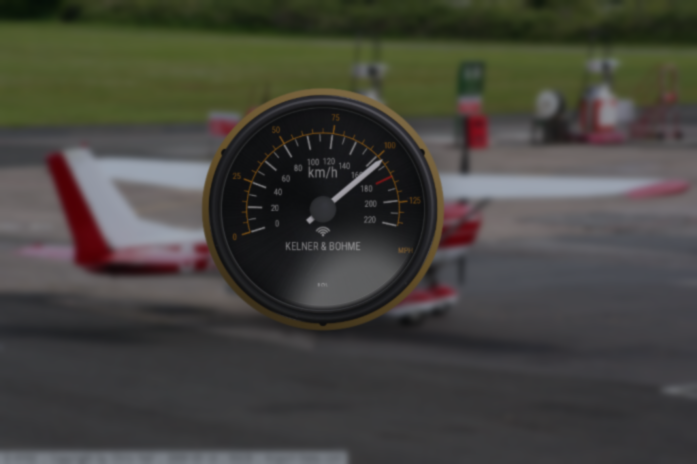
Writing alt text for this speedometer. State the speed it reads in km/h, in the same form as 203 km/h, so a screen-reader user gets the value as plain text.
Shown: 165 km/h
